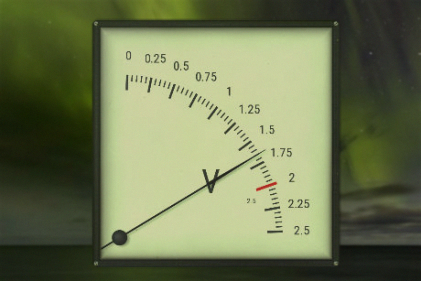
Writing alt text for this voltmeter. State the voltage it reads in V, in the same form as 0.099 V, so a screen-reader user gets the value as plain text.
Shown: 1.65 V
